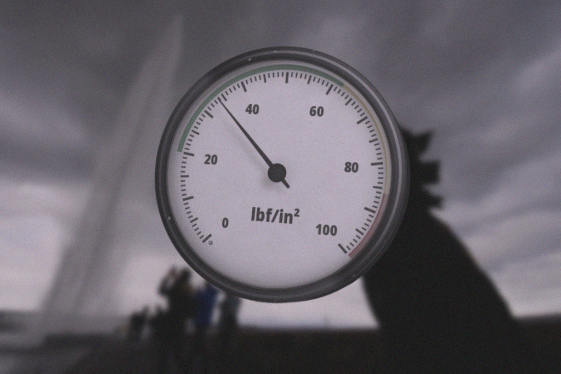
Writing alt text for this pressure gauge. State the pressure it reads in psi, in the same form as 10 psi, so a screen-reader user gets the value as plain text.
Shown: 34 psi
